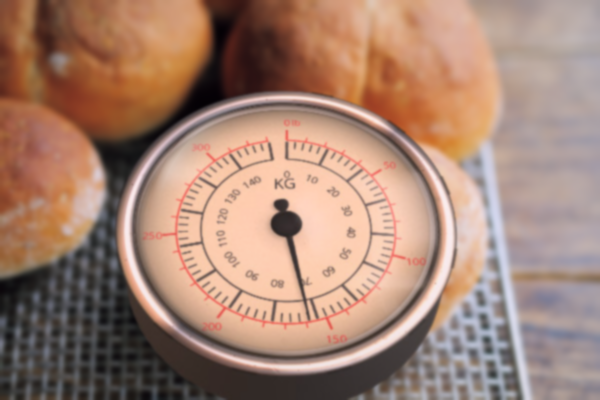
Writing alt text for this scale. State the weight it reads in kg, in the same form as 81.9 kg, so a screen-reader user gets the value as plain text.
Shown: 72 kg
